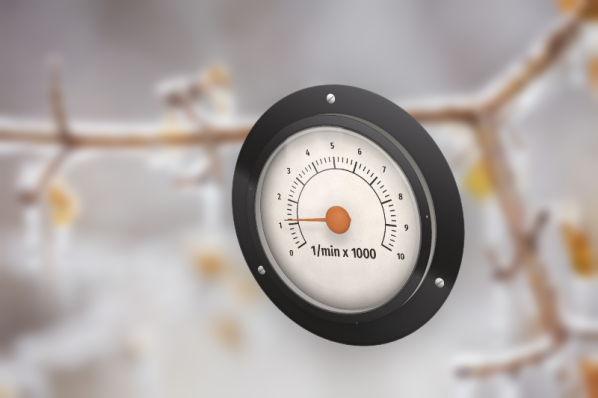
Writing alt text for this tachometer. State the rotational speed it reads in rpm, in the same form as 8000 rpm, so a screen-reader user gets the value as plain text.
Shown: 1200 rpm
